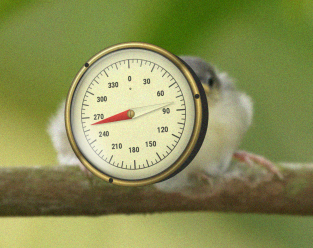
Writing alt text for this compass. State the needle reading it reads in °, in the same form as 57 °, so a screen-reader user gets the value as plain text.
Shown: 260 °
